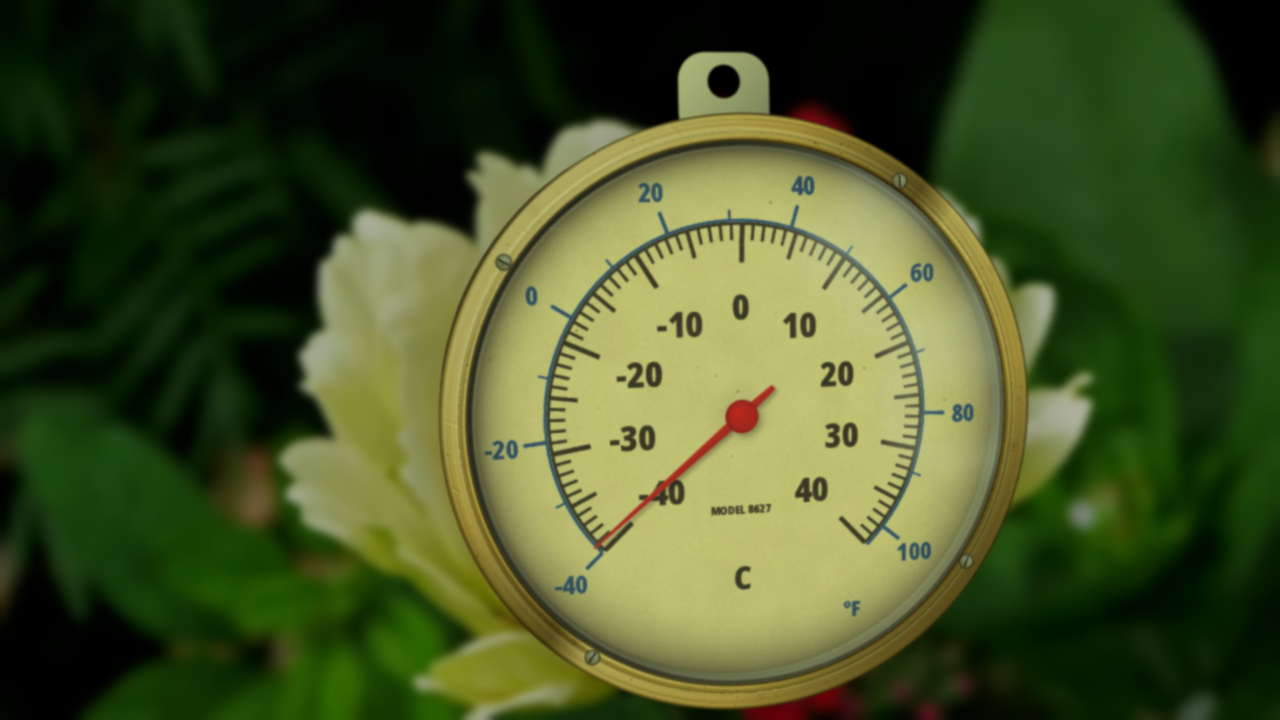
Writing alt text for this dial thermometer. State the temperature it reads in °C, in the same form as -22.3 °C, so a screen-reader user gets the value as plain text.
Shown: -39 °C
